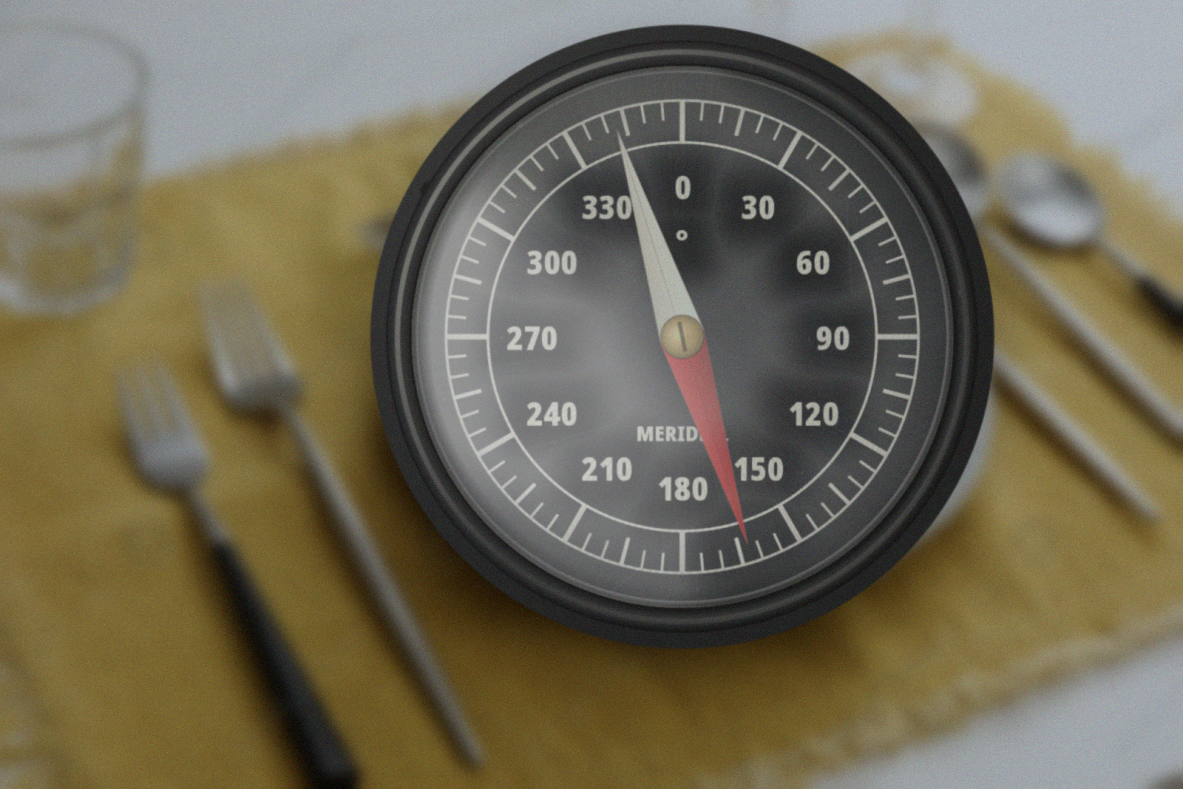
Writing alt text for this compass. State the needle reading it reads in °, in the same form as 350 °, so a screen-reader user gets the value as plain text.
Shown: 162.5 °
